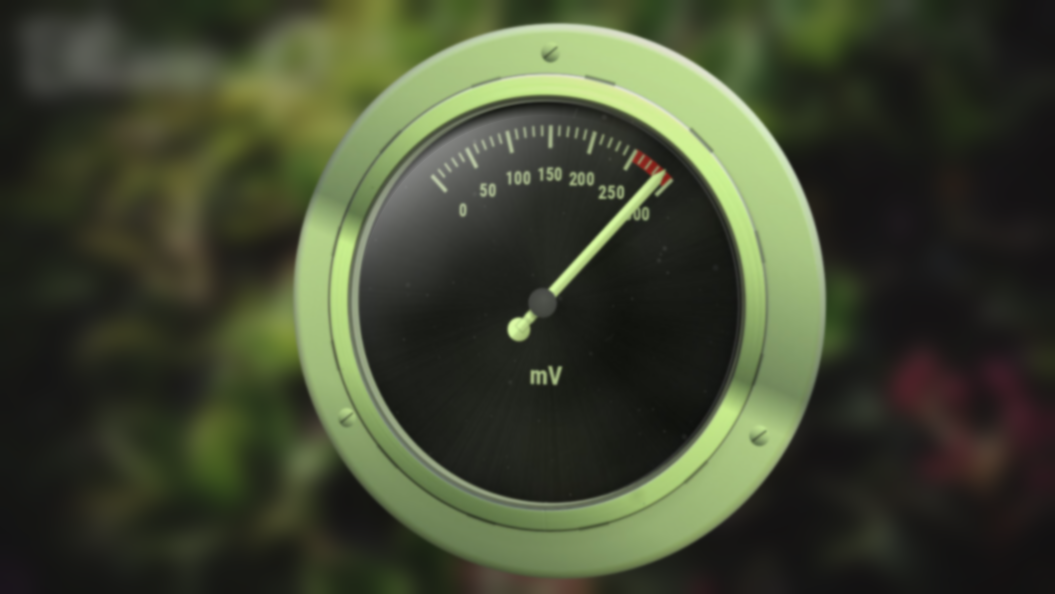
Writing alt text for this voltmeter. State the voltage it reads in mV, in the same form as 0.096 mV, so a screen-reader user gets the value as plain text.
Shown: 290 mV
